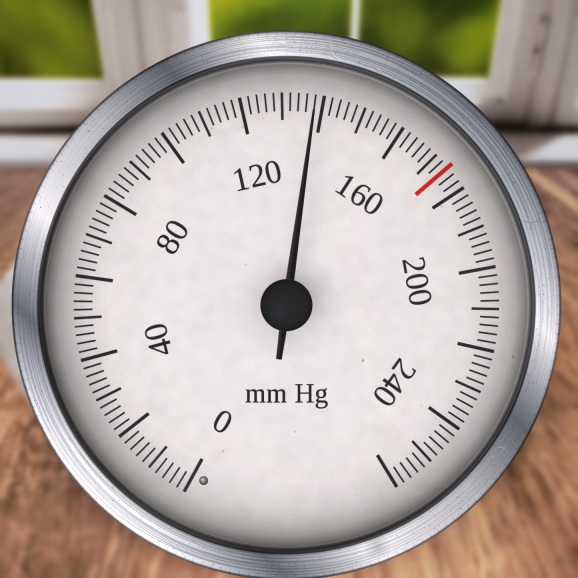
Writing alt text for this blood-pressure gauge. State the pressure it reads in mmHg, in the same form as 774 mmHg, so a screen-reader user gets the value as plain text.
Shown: 138 mmHg
